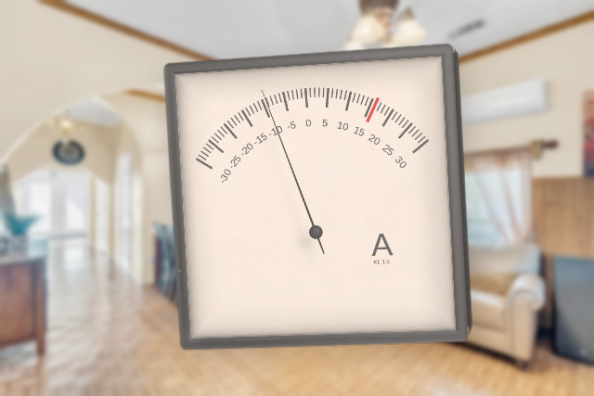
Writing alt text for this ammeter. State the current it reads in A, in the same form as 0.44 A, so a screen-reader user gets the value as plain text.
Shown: -9 A
